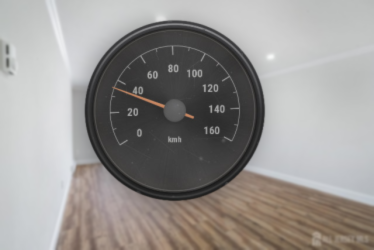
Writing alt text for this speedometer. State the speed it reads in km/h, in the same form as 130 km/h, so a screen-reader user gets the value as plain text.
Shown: 35 km/h
